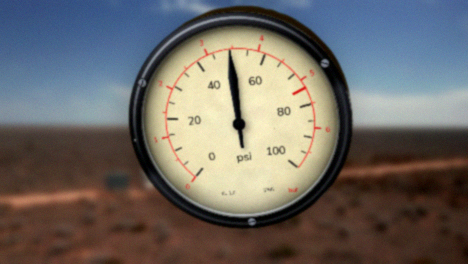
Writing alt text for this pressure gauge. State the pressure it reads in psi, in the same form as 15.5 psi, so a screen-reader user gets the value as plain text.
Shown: 50 psi
